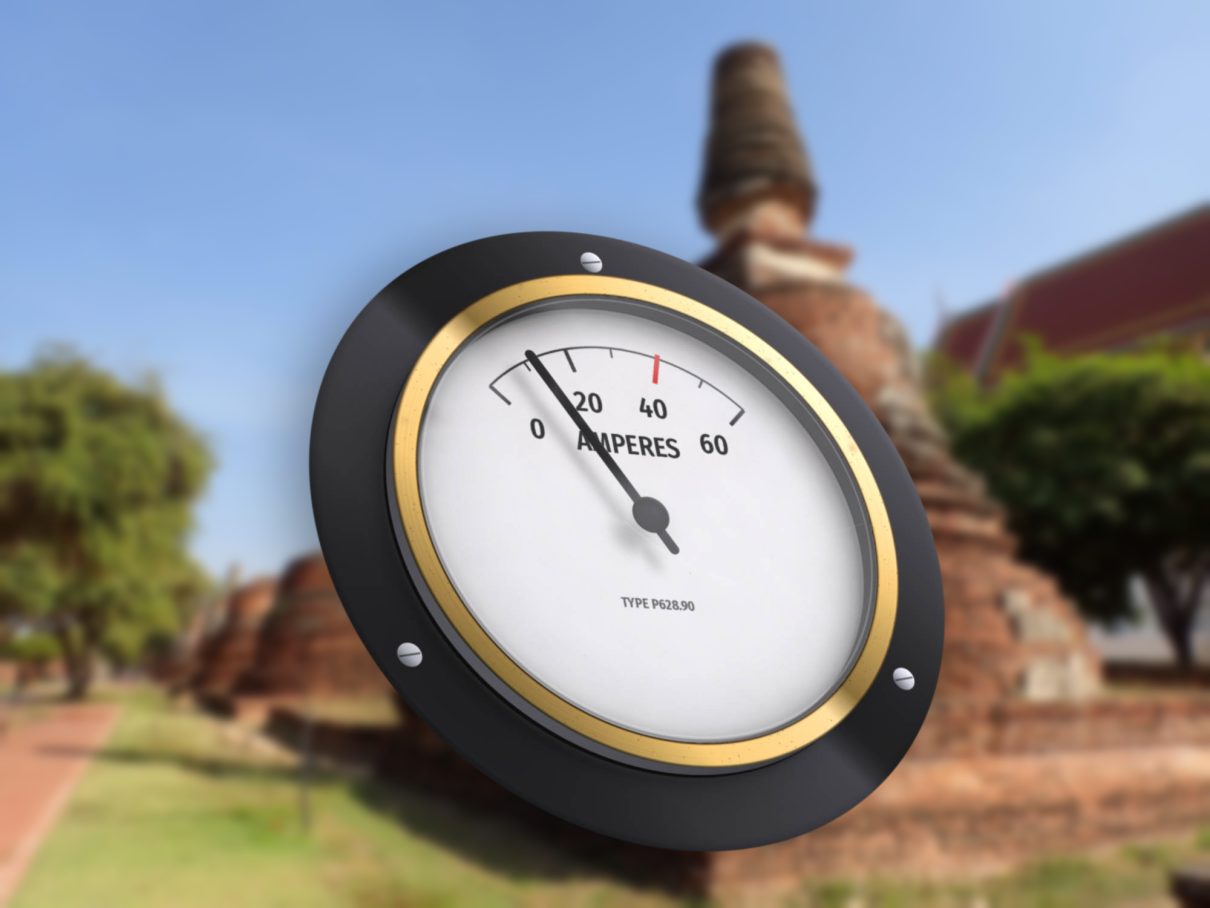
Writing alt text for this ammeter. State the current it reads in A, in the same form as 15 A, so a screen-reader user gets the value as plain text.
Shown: 10 A
